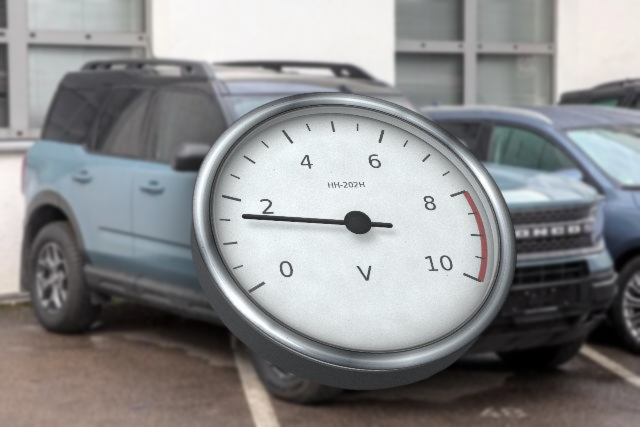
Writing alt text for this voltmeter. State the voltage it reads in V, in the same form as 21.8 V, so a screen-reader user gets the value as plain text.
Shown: 1.5 V
